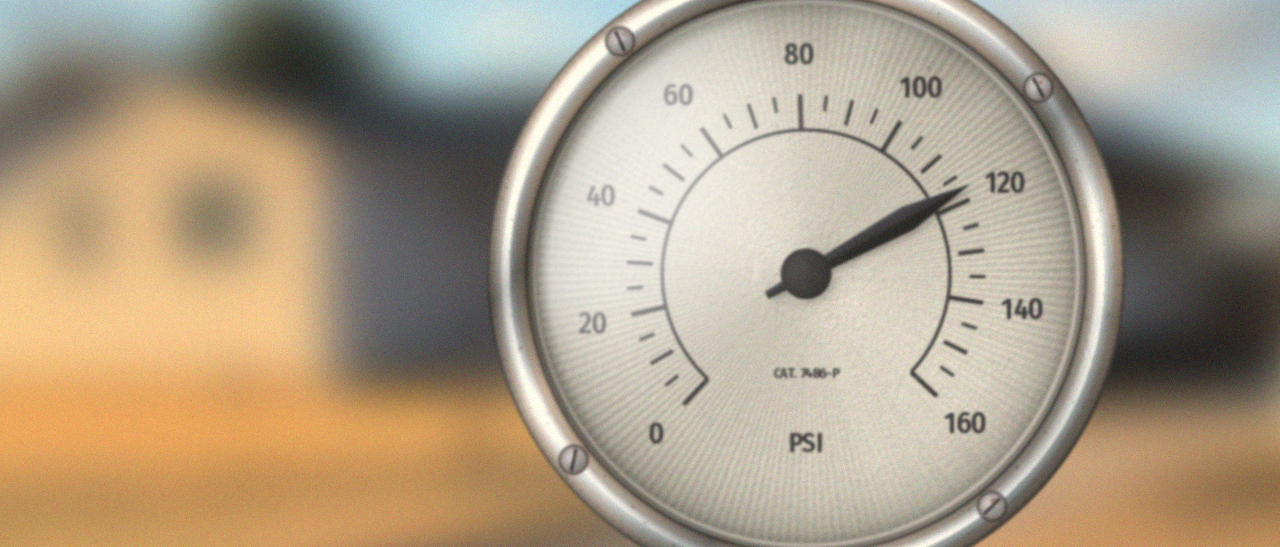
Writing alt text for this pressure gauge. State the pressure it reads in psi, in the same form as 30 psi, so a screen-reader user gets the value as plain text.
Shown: 117.5 psi
